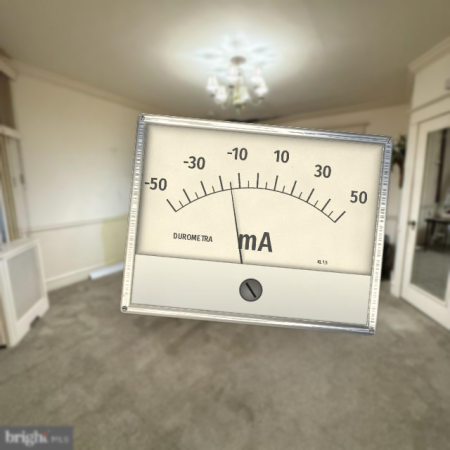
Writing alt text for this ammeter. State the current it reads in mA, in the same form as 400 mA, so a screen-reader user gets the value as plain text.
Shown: -15 mA
